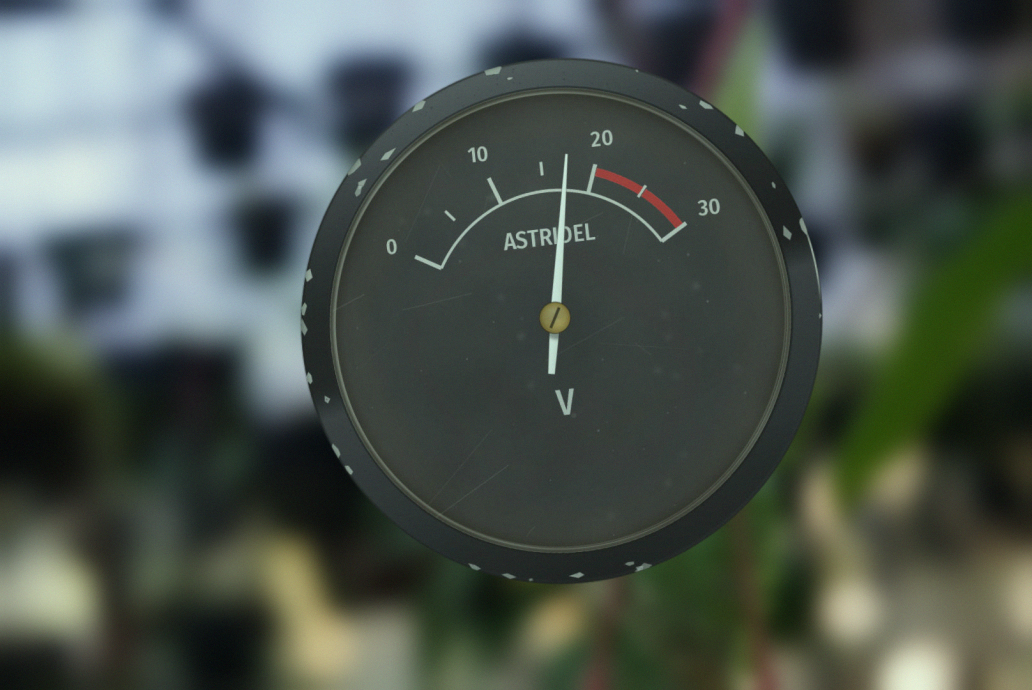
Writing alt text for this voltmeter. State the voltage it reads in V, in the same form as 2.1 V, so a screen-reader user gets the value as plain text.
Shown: 17.5 V
